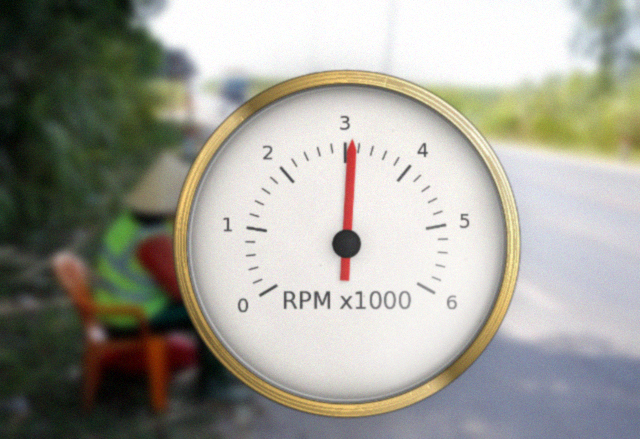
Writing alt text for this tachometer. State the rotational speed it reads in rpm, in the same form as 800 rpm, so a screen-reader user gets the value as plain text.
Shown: 3100 rpm
